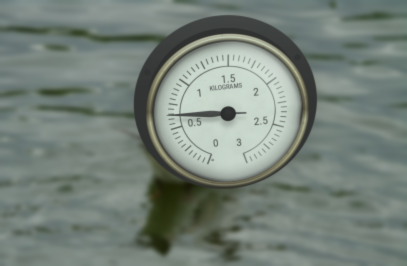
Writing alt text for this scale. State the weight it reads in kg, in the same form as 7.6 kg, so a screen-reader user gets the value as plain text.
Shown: 0.65 kg
